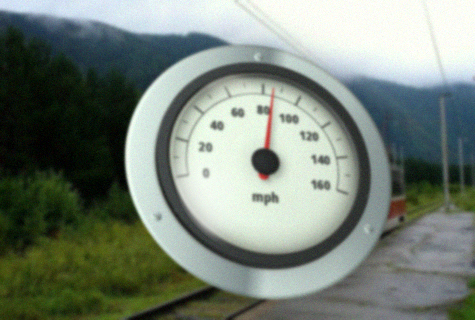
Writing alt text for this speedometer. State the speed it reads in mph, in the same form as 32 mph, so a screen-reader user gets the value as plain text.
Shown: 85 mph
